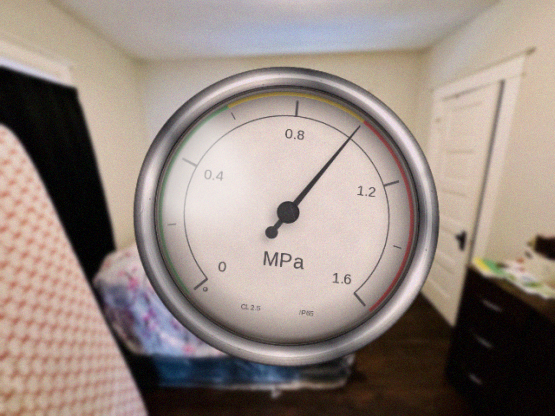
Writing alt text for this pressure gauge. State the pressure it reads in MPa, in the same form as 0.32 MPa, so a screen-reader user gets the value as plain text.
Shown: 1 MPa
